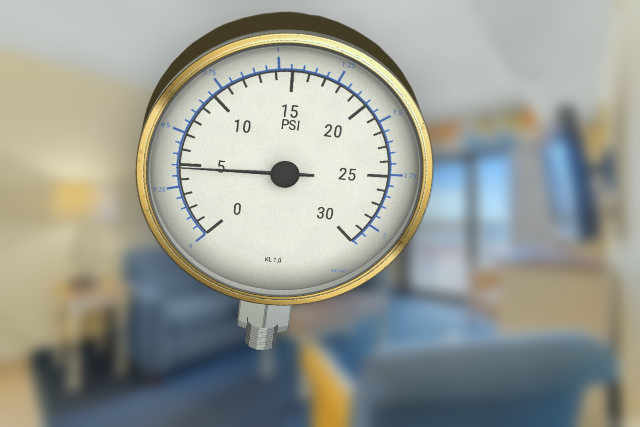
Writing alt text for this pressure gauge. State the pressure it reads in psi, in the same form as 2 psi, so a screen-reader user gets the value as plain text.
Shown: 5 psi
